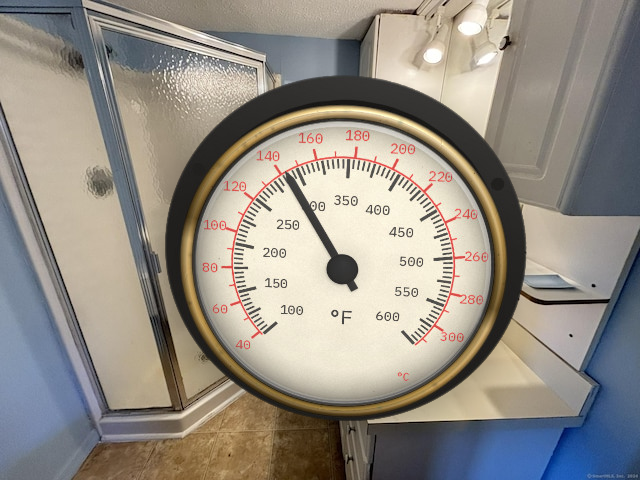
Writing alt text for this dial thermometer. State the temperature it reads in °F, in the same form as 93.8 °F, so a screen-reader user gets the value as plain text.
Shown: 290 °F
